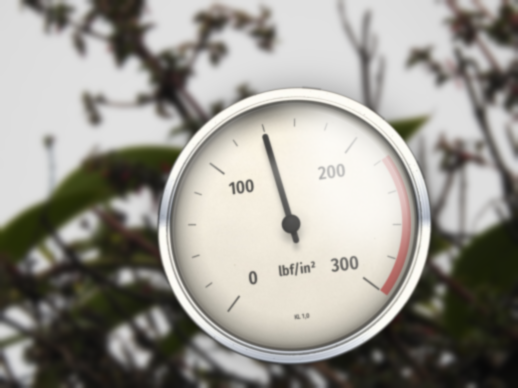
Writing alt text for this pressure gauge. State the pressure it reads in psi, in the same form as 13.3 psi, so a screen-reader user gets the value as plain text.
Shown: 140 psi
